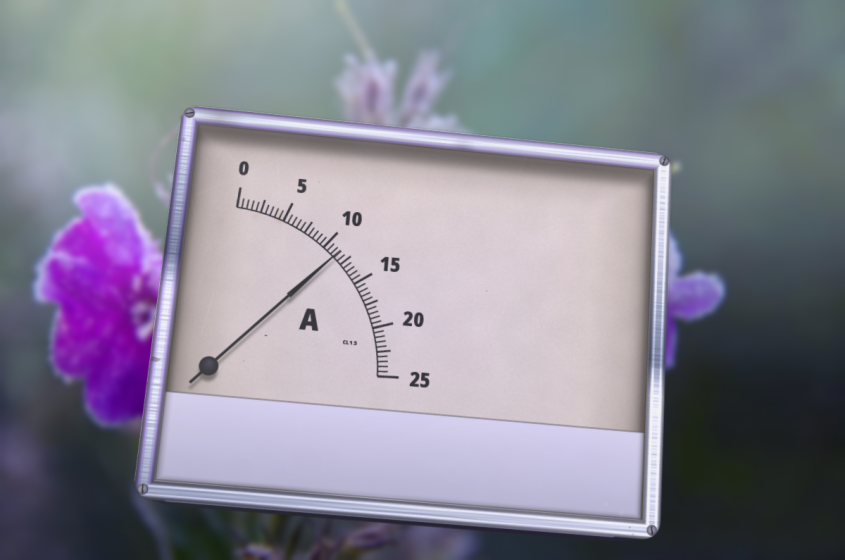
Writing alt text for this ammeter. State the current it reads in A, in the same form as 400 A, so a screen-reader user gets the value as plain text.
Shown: 11.5 A
